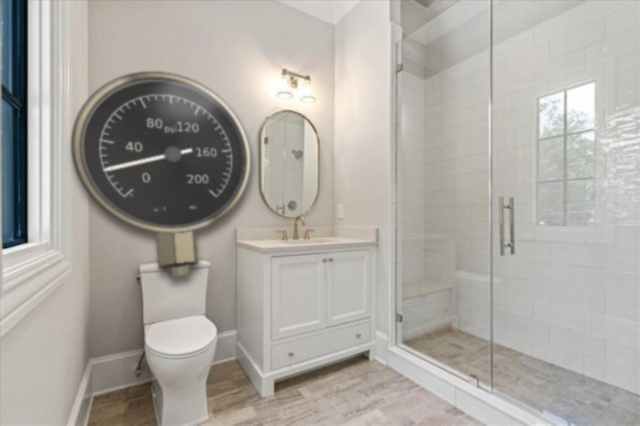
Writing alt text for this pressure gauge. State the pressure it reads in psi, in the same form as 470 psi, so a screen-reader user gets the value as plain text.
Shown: 20 psi
